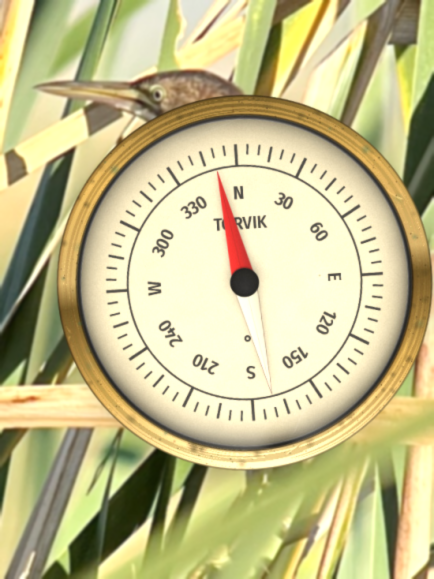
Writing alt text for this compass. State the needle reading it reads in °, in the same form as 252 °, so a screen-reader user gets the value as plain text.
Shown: 350 °
